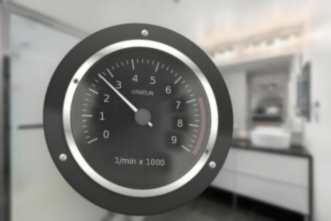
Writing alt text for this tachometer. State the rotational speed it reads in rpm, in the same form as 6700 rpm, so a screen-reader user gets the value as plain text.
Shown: 2600 rpm
